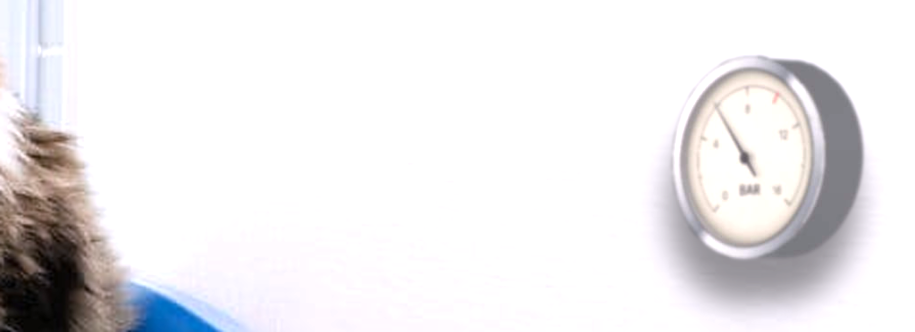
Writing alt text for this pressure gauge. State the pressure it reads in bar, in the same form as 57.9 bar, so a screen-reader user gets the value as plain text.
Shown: 6 bar
